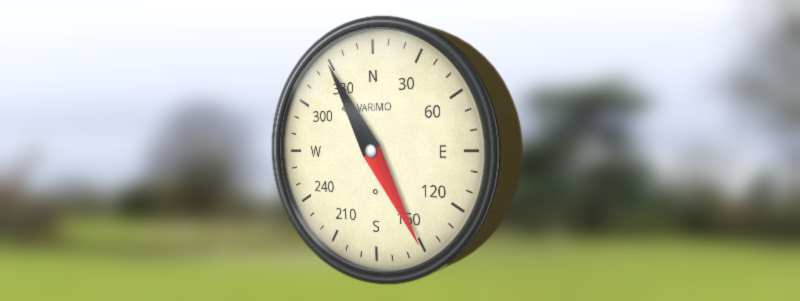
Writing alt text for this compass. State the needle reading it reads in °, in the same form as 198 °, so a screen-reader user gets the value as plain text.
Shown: 150 °
